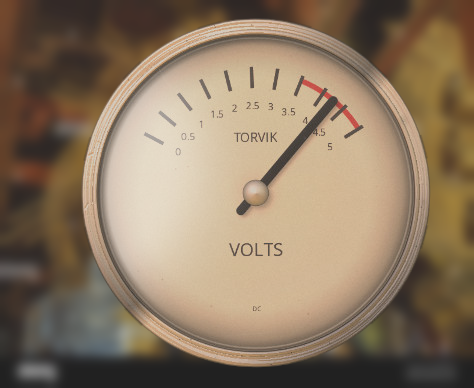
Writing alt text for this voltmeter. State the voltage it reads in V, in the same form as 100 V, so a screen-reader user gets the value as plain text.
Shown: 4.25 V
